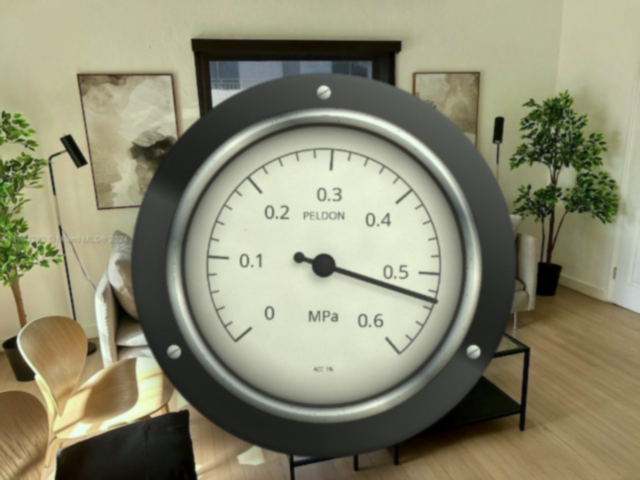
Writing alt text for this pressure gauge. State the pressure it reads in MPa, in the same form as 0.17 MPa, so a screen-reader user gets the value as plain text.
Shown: 0.53 MPa
